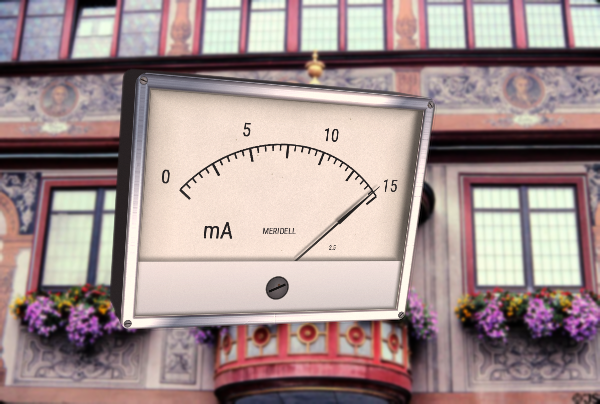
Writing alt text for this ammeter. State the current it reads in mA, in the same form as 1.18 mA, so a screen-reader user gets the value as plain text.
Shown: 14.5 mA
